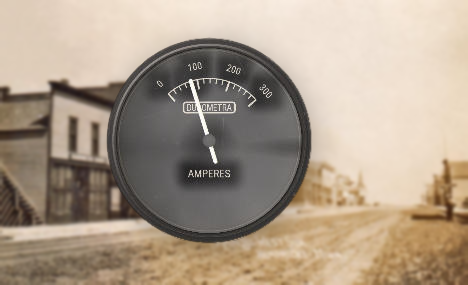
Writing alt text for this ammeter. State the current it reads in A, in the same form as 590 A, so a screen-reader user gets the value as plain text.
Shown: 80 A
